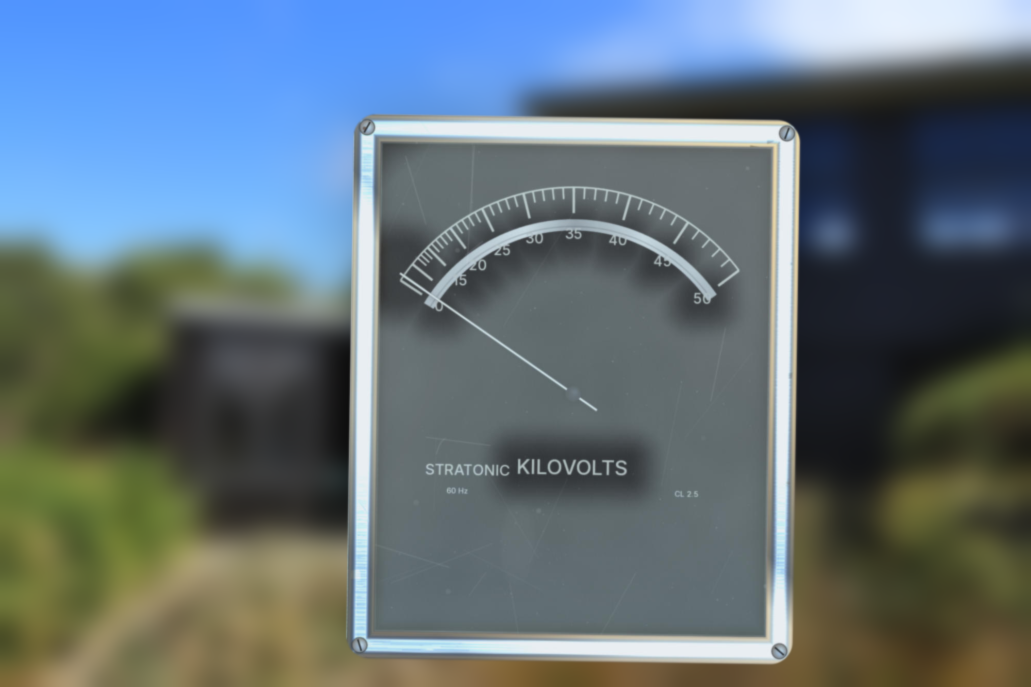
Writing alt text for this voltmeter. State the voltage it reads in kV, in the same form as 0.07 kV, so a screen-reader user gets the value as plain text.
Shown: 5 kV
